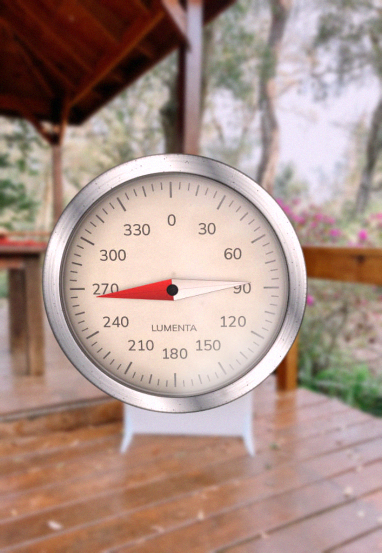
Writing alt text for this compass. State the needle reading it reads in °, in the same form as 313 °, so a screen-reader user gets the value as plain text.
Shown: 265 °
